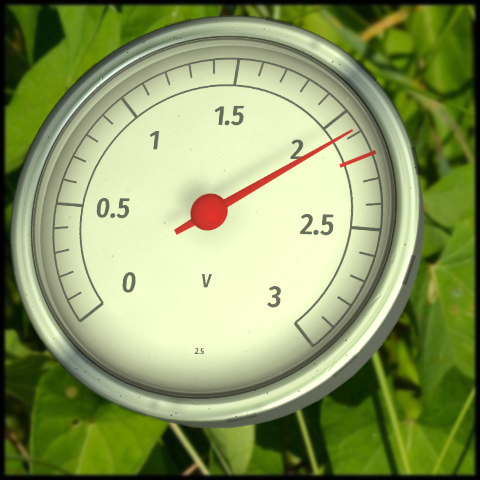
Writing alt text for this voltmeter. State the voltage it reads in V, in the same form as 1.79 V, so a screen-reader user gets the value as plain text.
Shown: 2.1 V
